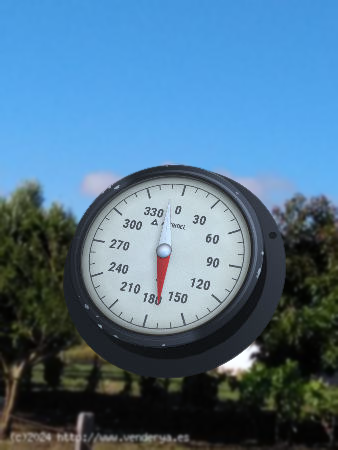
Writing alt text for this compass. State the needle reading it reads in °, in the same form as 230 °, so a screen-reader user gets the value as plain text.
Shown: 170 °
